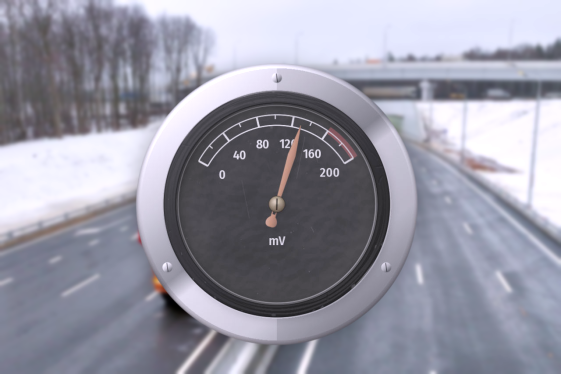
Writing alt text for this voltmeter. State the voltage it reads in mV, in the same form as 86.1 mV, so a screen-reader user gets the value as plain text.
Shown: 130 mV
